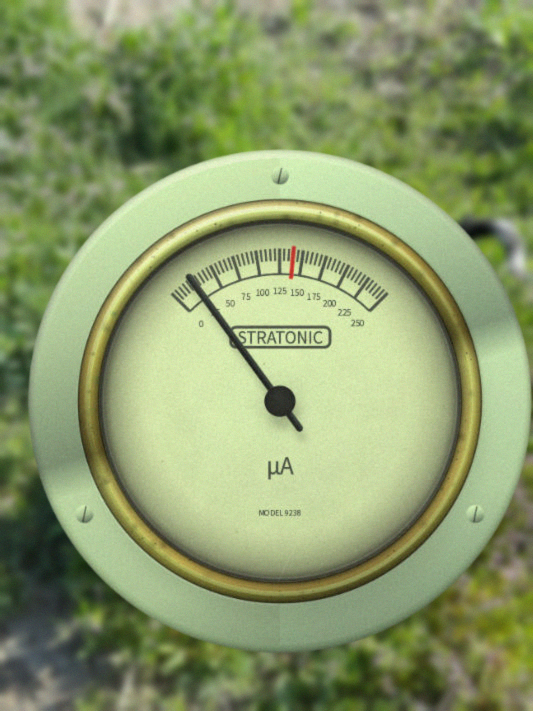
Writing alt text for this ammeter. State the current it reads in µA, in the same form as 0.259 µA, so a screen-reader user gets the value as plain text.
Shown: 25 µA
